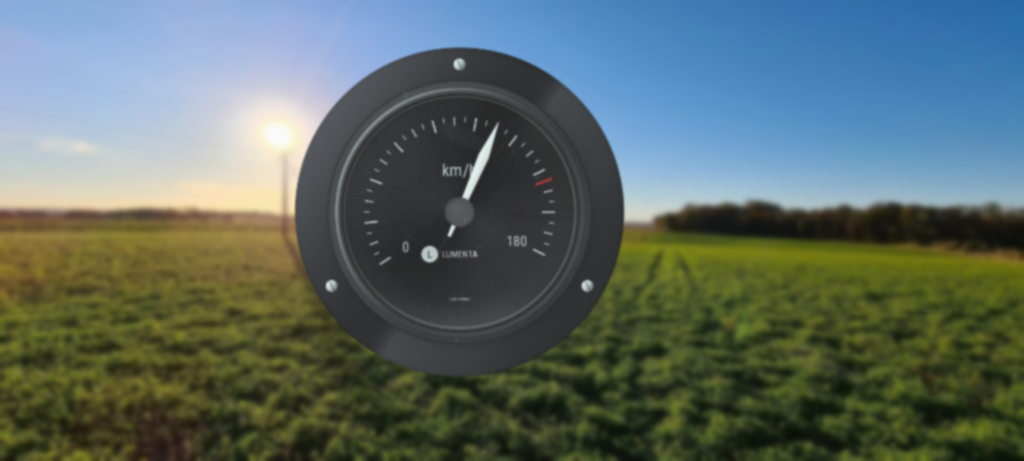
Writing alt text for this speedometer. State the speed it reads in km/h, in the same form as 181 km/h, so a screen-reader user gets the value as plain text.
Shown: 110 km/h
